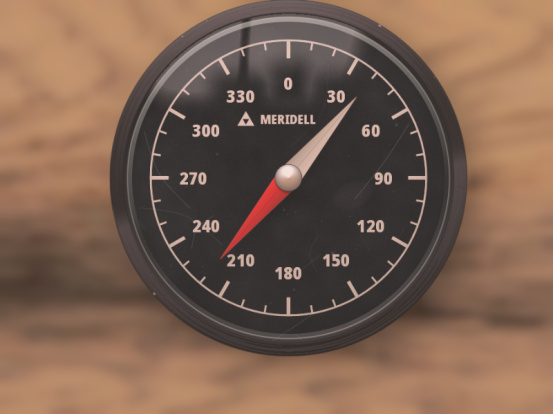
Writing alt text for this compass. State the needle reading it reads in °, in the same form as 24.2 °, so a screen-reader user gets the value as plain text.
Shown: 220 °
